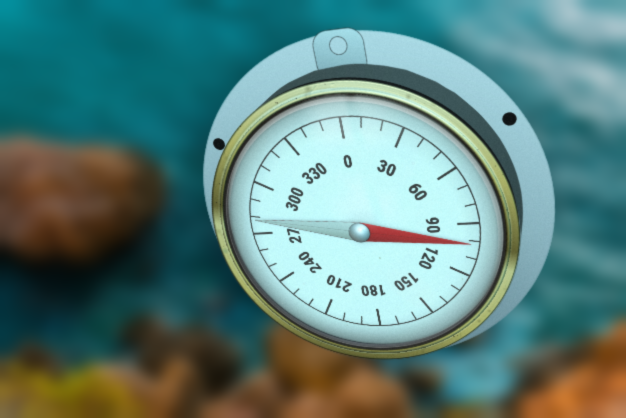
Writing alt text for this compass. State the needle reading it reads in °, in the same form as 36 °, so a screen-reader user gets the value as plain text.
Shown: 100 °
